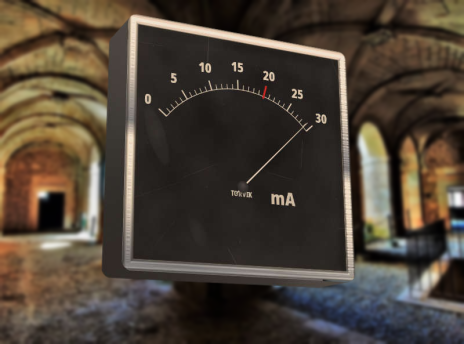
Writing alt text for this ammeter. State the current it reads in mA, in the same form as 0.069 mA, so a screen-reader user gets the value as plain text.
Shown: 29 mA
